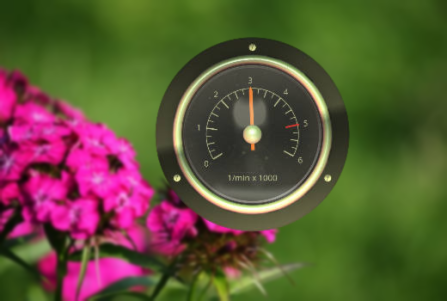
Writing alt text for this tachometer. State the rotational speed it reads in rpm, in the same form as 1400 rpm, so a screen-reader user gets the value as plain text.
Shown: 3000 rpm
